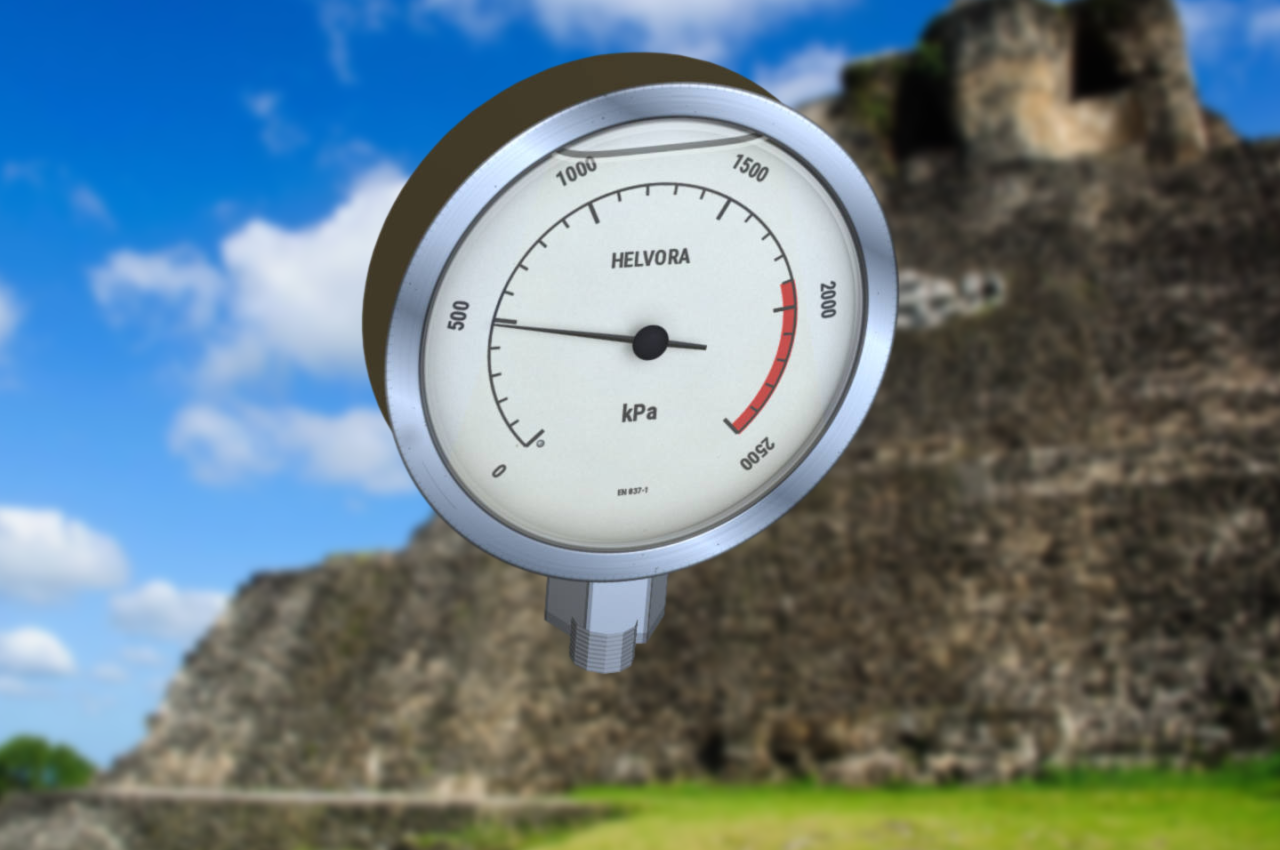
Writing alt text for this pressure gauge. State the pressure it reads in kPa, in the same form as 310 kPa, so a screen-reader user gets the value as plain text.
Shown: 500 kPa
